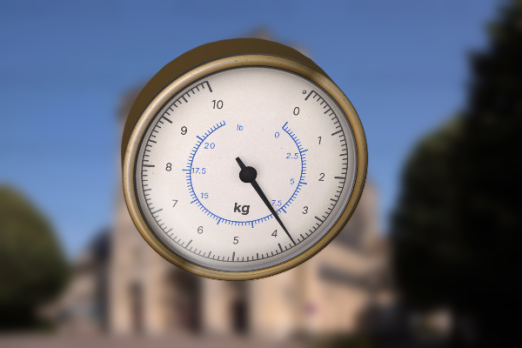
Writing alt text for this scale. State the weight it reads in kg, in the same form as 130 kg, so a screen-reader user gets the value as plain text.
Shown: 3.7 kg
